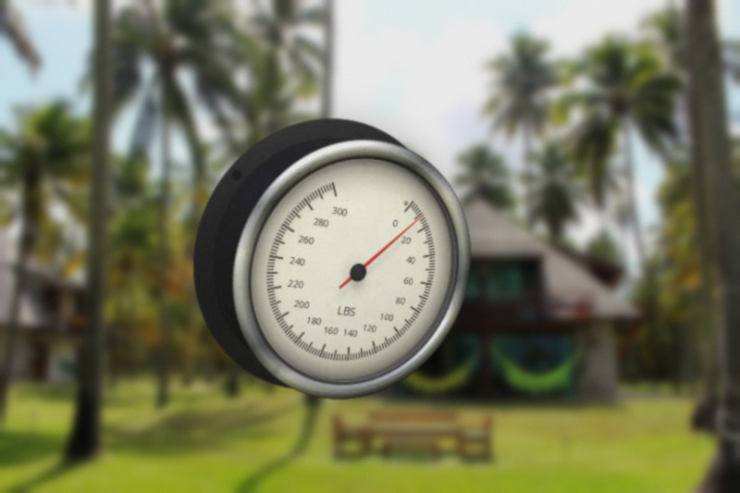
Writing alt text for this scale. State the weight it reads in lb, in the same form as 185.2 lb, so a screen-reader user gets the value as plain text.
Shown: 10 lb
